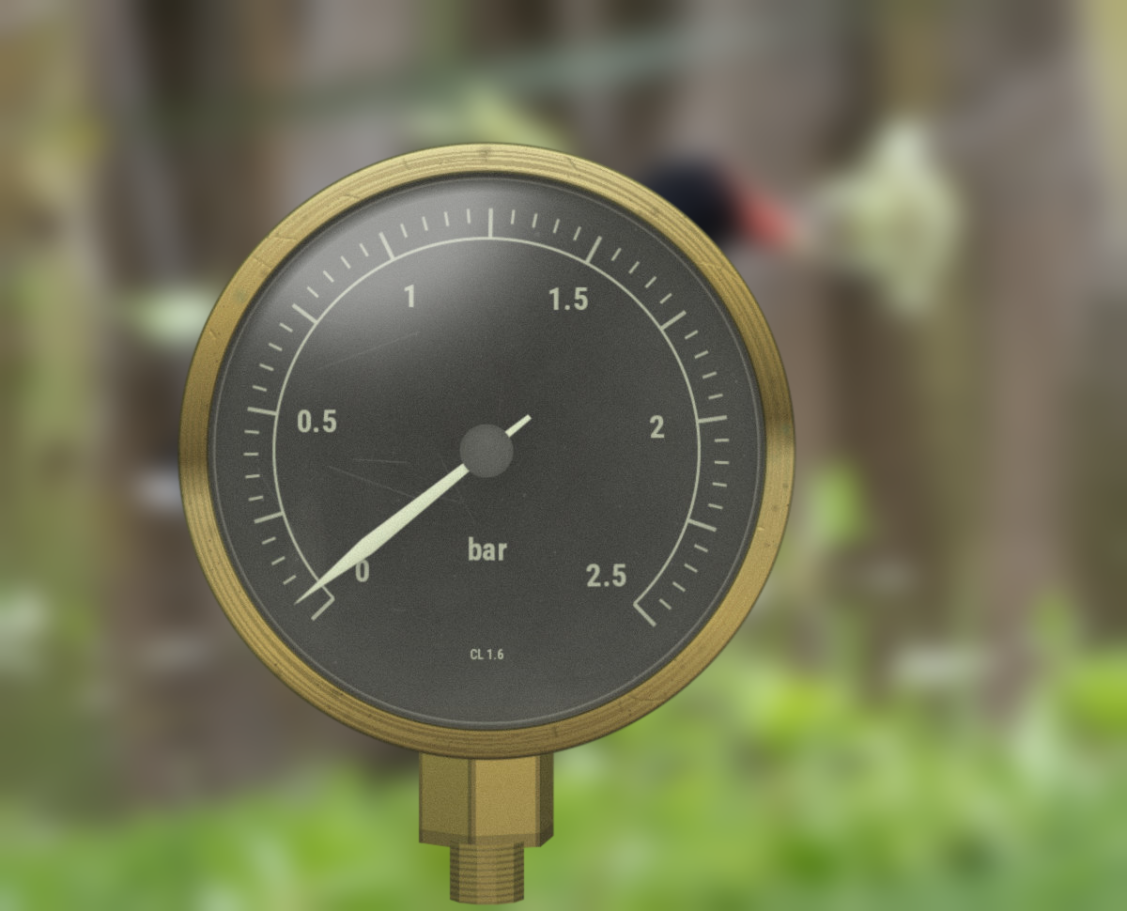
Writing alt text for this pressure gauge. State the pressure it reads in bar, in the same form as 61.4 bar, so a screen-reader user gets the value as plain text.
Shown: 0.05 bar
